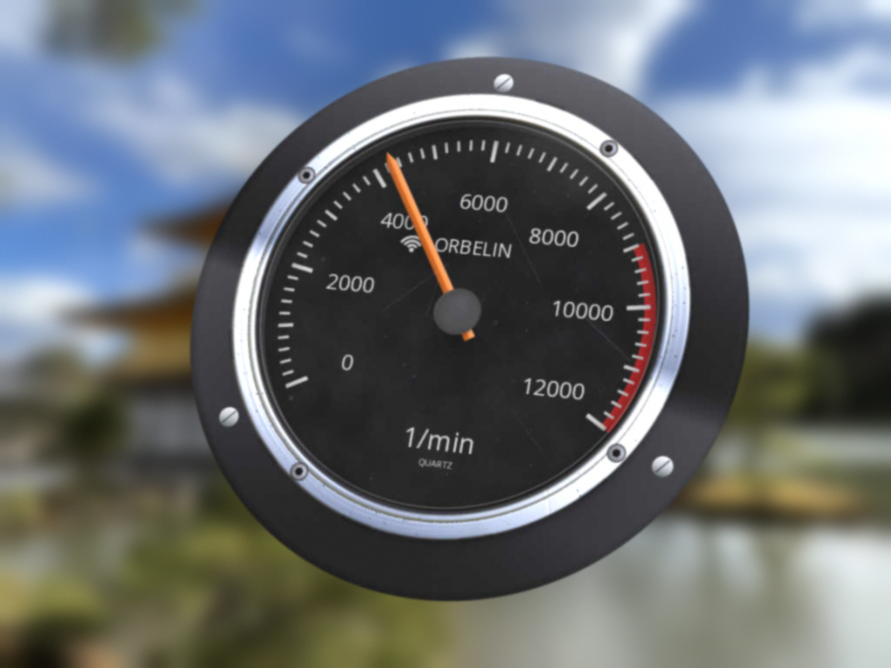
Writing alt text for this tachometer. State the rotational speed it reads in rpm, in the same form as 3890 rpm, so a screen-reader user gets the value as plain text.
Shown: 4300 rpm
